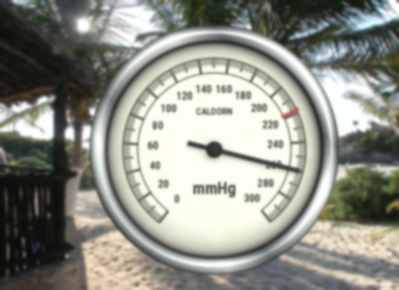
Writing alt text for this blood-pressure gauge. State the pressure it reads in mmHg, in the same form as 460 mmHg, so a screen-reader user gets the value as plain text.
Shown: 260 mmHg
